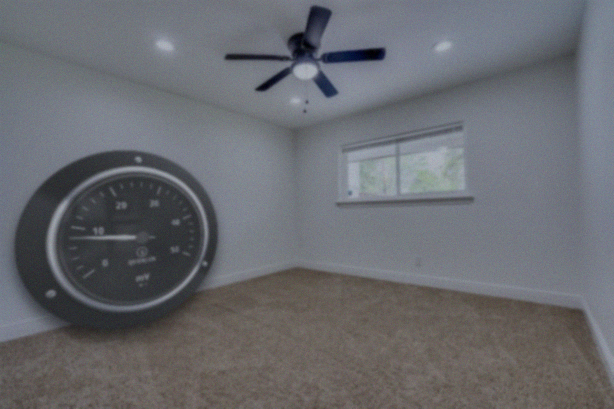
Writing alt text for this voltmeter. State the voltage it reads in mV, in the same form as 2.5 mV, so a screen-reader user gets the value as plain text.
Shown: 8 mV
